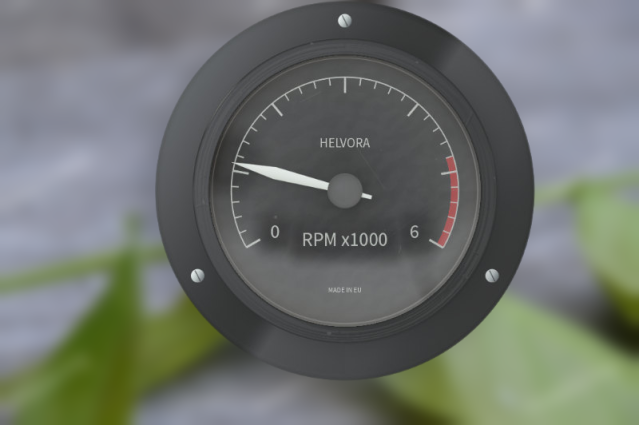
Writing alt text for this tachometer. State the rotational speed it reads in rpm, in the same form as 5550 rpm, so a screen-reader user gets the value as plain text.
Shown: 1100 rpm
